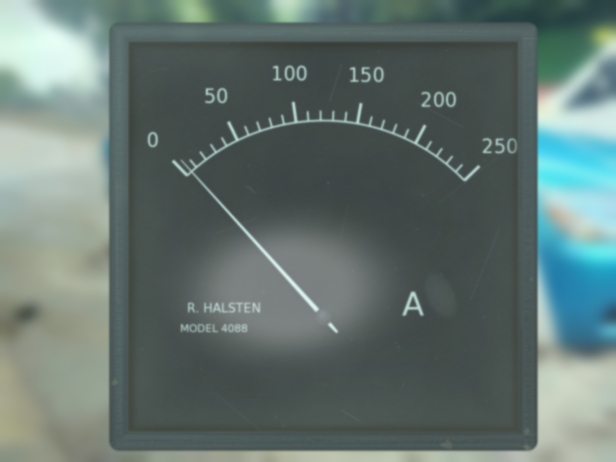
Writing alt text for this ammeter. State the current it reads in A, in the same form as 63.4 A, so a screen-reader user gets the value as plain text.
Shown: 5 A
